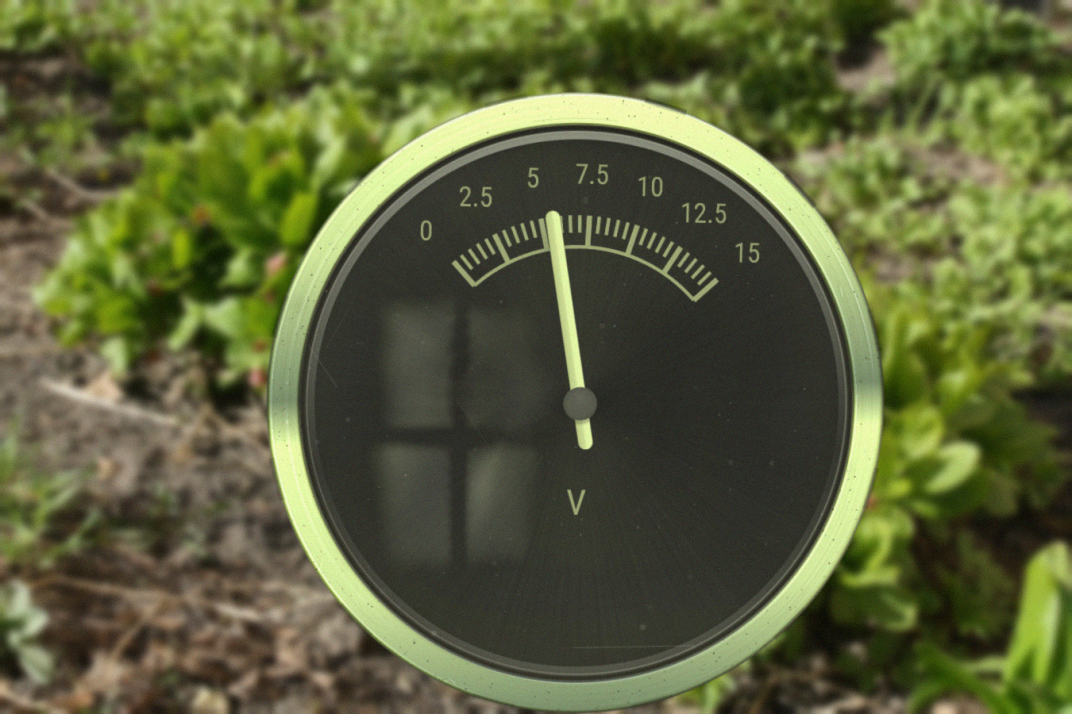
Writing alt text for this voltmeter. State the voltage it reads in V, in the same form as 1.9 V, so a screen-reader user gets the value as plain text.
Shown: 5.5 V
